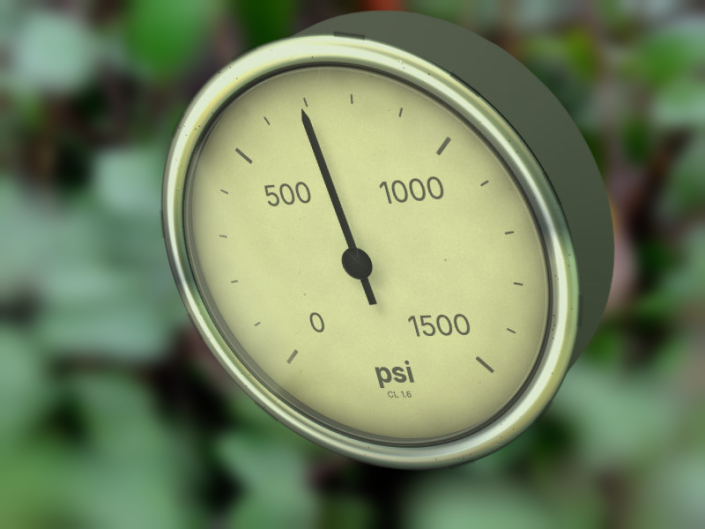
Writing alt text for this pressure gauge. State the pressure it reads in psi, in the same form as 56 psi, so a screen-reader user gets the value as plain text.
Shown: 700 psi
